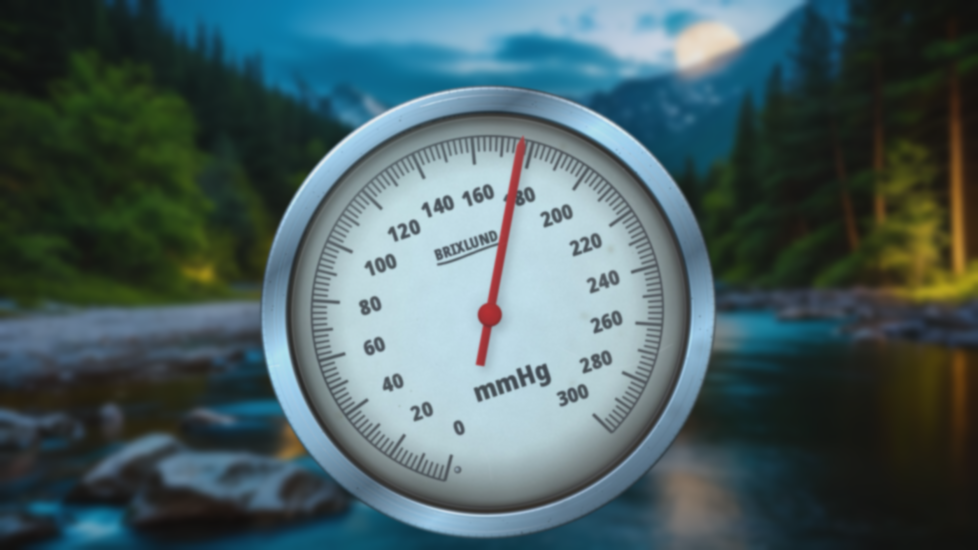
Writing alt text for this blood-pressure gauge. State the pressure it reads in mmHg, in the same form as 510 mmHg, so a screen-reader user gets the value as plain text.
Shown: 176 mmHg
